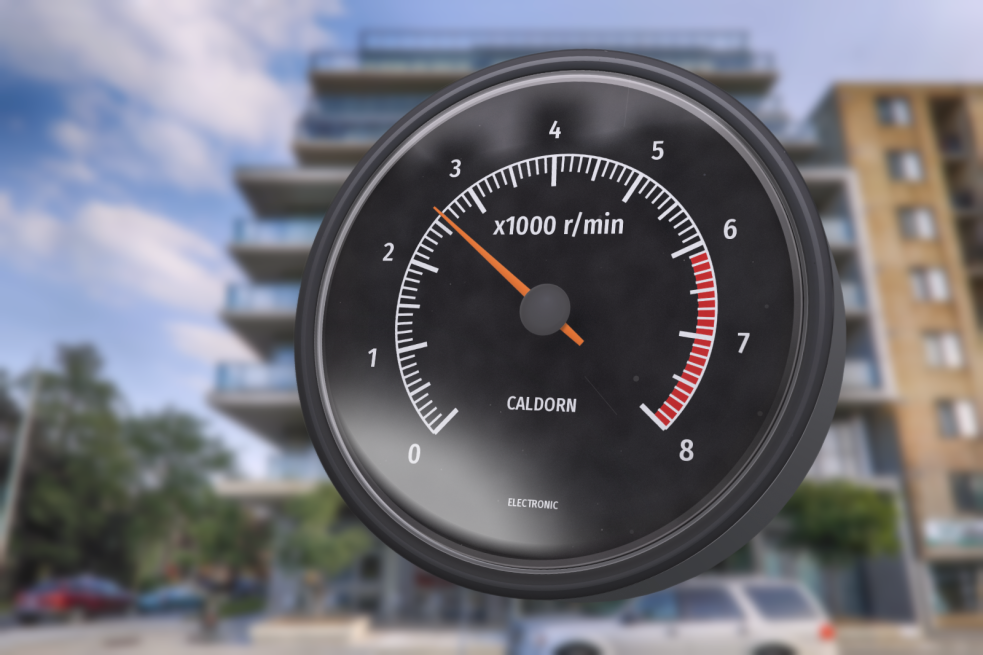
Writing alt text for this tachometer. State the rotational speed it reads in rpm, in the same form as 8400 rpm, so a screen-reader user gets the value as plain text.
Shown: 2600 rpm
